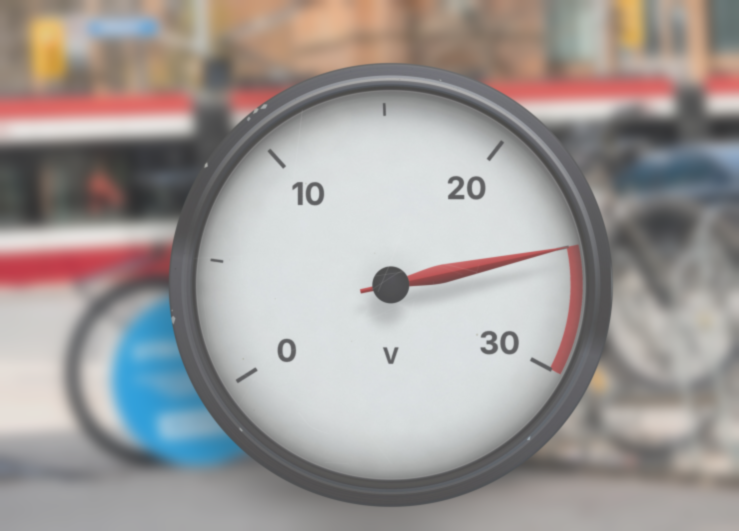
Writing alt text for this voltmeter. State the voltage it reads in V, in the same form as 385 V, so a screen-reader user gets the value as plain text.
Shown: 25 V
